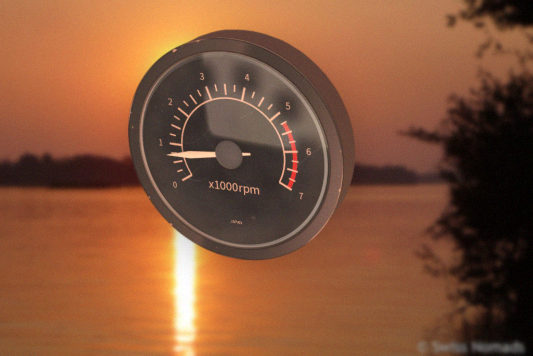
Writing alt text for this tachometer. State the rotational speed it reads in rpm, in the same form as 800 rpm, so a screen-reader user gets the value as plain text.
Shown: 750 rpm
